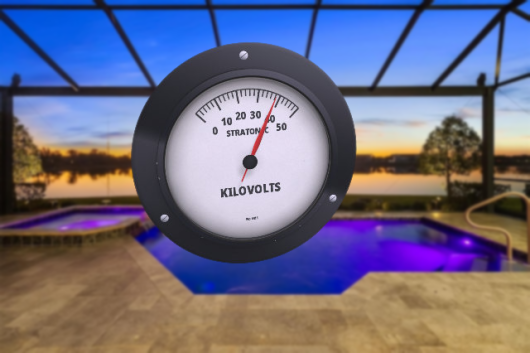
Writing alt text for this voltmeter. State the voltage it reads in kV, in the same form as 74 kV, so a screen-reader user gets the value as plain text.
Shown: 38 kV
